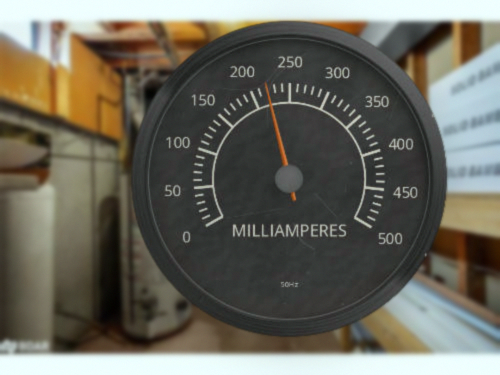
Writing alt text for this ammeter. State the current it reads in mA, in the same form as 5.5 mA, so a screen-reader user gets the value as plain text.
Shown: 220 mA
